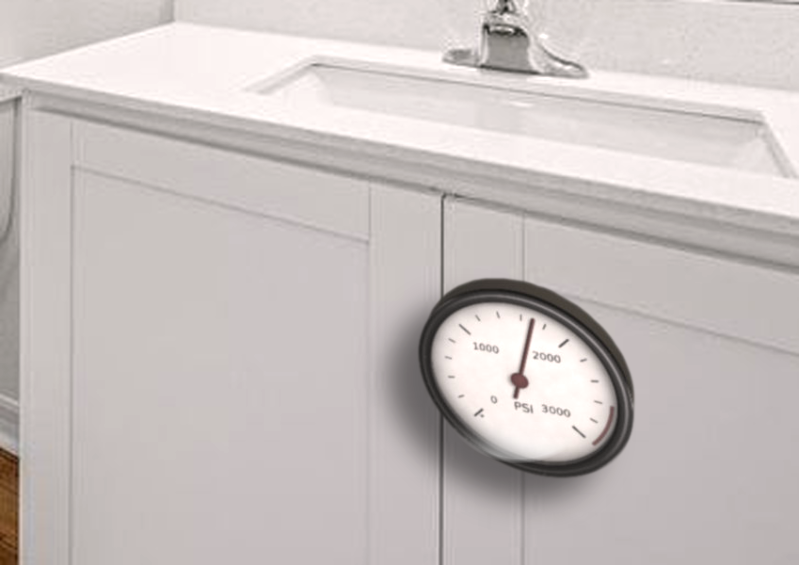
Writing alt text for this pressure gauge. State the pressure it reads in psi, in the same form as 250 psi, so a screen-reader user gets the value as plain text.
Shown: 1700 psi
